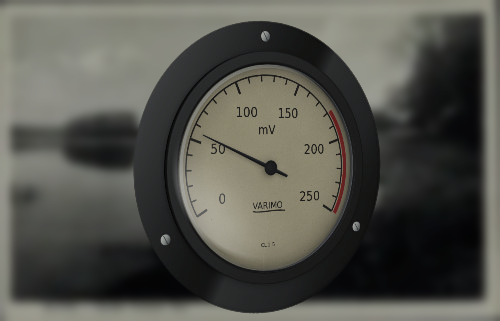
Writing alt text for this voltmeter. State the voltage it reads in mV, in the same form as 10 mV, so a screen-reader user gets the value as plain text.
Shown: 55 mV
